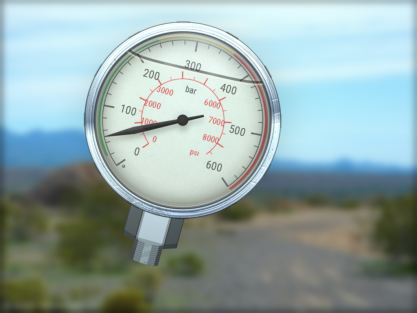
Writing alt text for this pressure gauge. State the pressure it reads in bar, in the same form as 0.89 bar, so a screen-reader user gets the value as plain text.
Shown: 50 bar
